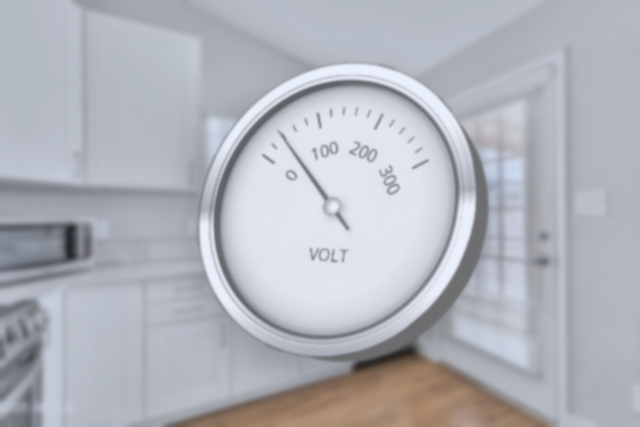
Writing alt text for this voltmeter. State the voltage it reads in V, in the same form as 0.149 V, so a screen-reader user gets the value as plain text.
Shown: 40 V
